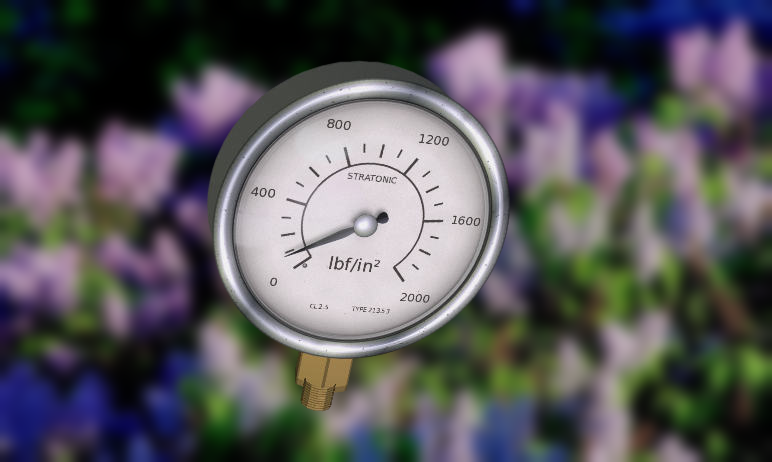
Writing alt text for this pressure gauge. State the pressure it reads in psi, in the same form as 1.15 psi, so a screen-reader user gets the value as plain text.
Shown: 100 psi
